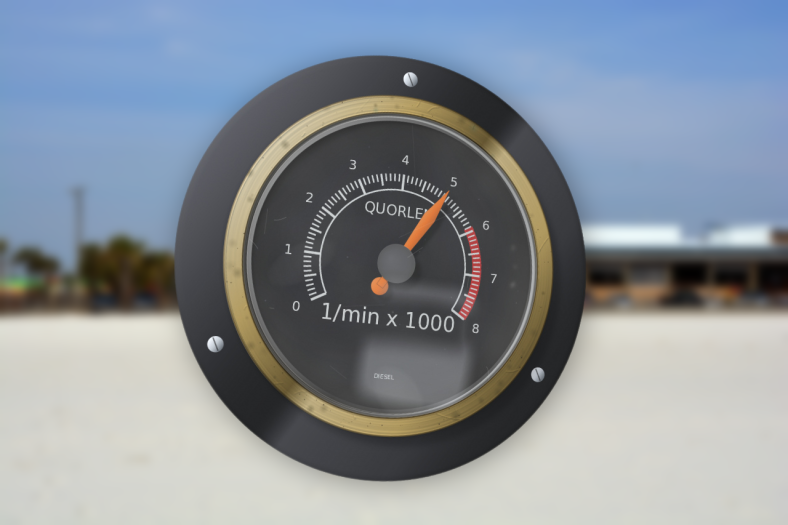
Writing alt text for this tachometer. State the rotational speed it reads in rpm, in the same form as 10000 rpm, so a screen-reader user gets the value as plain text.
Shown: 5000 rpm
